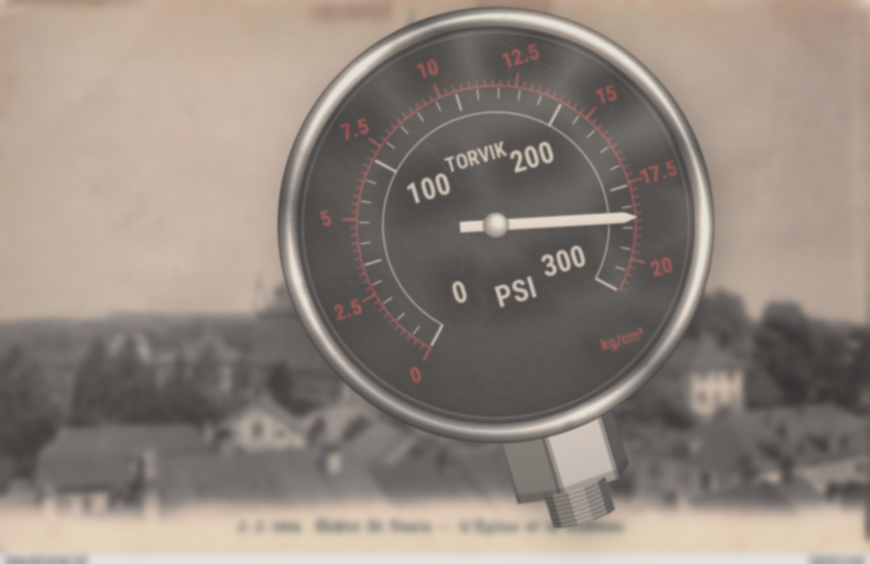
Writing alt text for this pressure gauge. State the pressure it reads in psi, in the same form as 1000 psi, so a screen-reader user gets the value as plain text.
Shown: 265 psi
